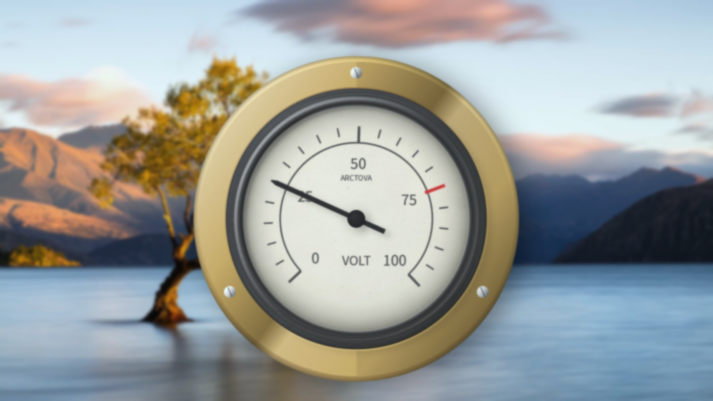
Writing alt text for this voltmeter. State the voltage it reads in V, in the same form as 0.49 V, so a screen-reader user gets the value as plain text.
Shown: 25 V
